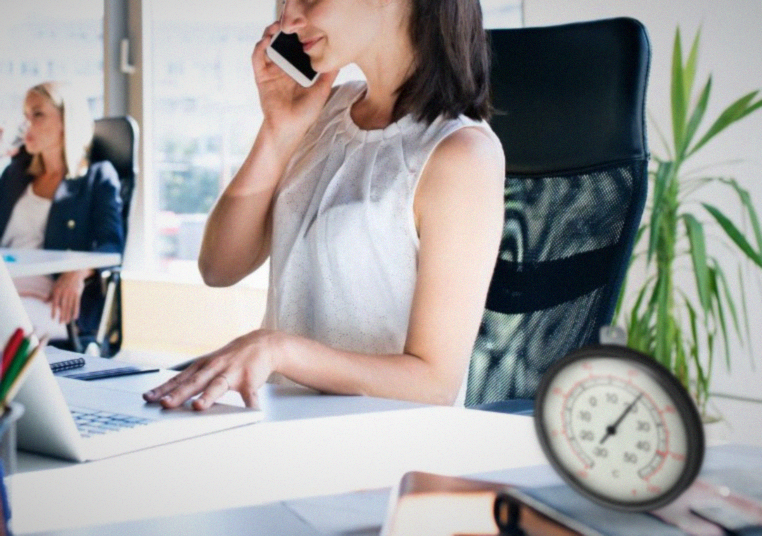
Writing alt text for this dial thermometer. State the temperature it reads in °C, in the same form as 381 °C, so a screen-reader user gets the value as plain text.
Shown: 20 °C
